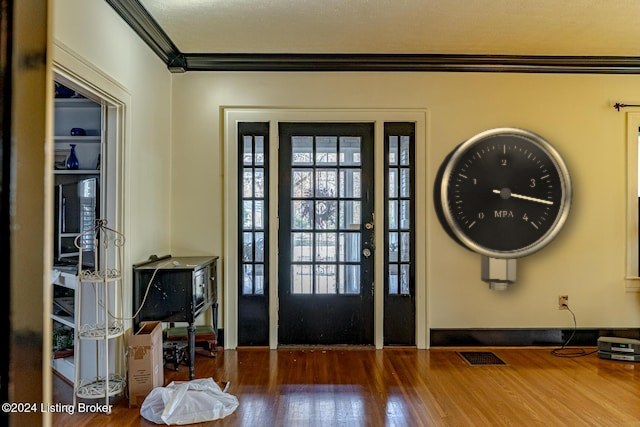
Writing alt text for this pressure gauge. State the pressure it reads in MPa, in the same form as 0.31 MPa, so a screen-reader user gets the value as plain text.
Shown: 3.5 MPa
